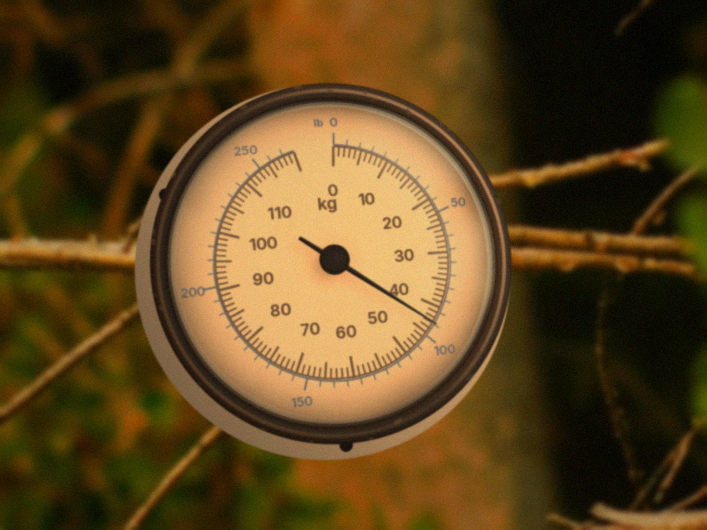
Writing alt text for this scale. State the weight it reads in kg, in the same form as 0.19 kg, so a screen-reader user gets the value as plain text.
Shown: 43 kg
